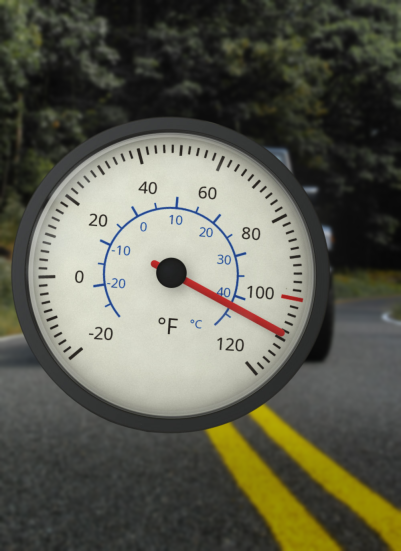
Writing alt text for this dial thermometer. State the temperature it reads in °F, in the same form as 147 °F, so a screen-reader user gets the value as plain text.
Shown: 109 °F
